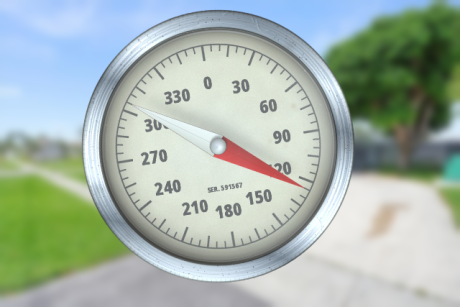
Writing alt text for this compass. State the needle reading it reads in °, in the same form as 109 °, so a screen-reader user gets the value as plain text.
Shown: 125 °
